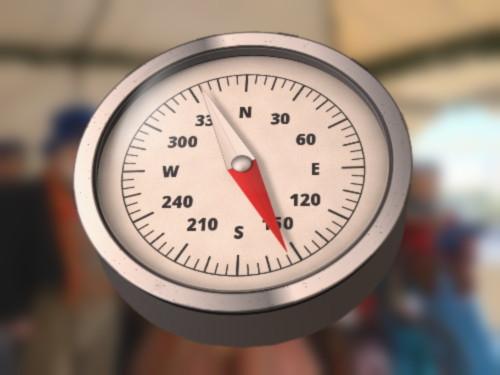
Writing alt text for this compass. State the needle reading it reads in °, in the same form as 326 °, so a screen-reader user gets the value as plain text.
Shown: 155 °
